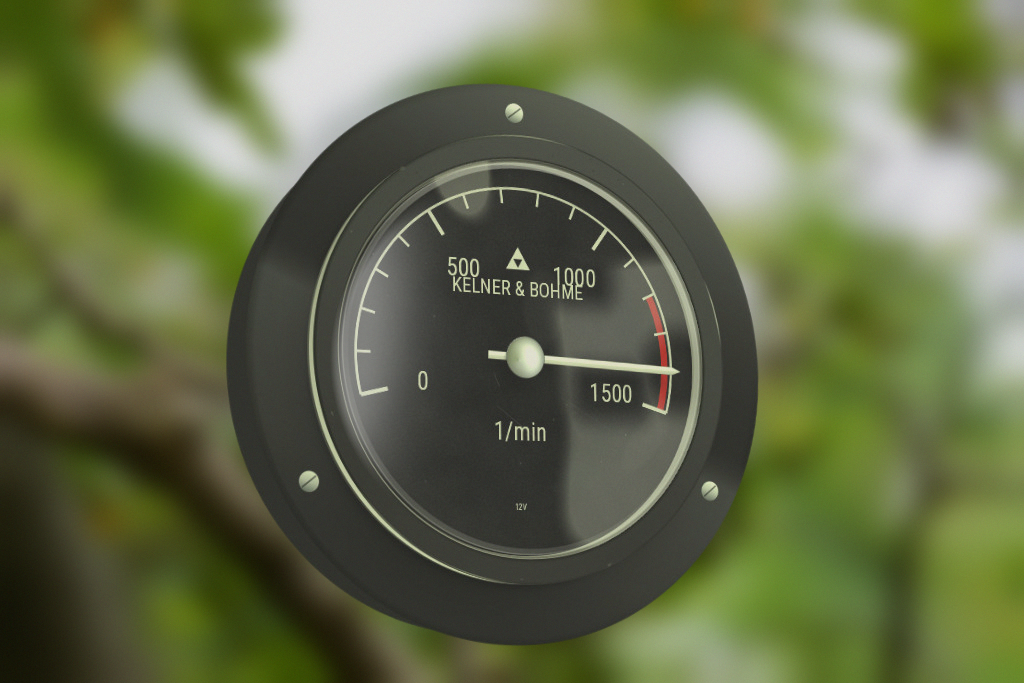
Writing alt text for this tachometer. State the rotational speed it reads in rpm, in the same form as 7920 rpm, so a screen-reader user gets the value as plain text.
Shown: 1400 rpm
